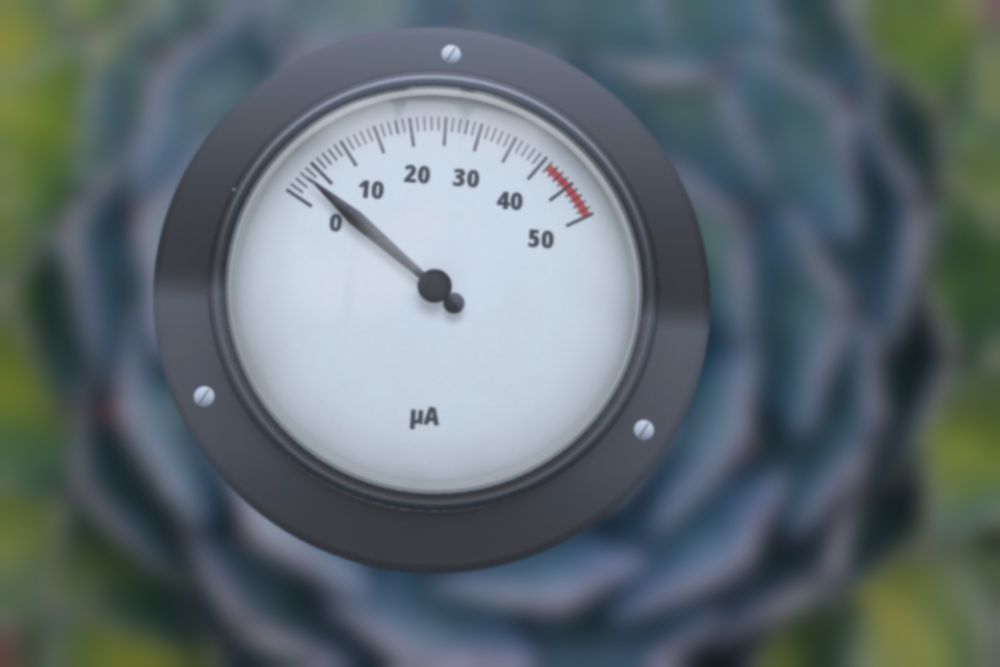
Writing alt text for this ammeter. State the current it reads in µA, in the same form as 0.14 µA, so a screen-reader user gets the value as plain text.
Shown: 3 µA
